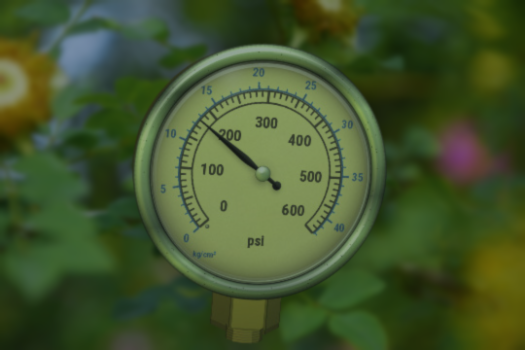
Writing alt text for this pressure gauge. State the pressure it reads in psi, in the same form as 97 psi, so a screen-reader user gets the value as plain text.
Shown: 180 psi
